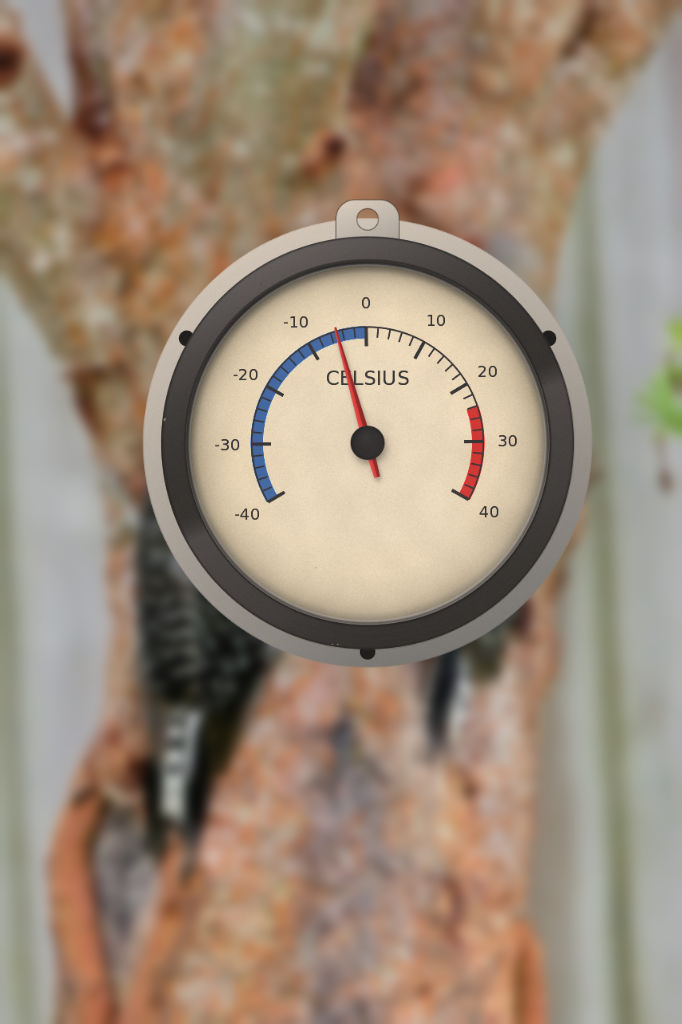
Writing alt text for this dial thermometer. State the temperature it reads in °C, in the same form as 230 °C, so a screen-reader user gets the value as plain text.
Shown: -5 °C
